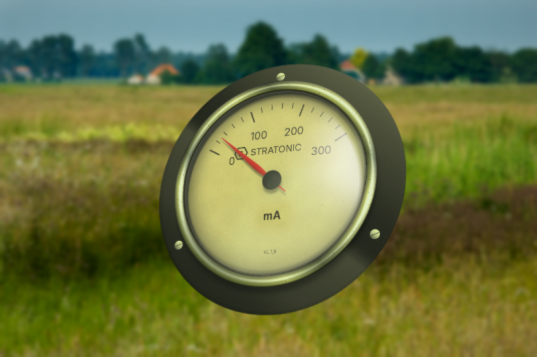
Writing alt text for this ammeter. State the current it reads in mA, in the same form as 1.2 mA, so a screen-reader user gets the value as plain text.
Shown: 30 mA
